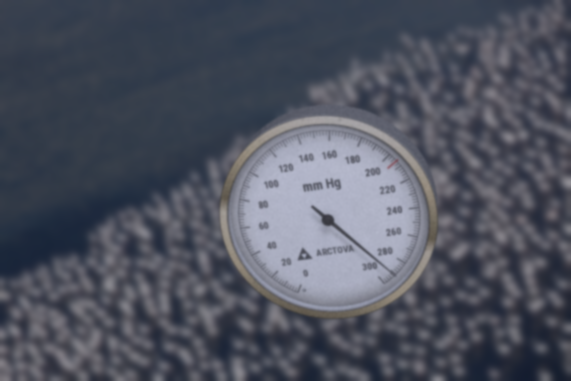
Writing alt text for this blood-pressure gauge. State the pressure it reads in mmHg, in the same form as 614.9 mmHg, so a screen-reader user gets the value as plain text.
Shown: 290 mmHg
